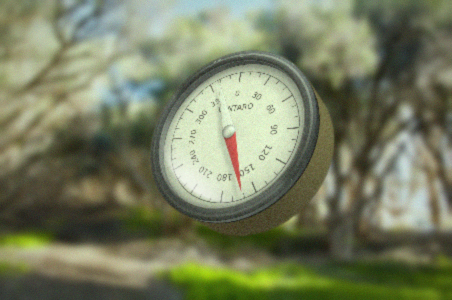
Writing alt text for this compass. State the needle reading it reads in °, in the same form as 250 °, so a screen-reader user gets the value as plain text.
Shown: 160 °
